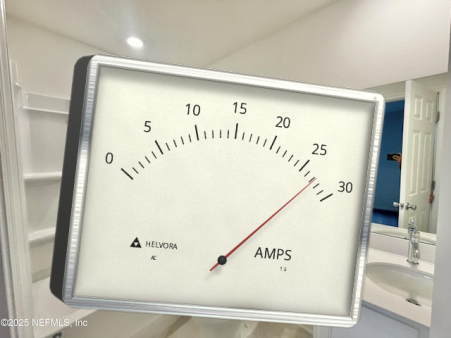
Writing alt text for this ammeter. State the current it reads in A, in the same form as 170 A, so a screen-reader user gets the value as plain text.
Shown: 27 A
